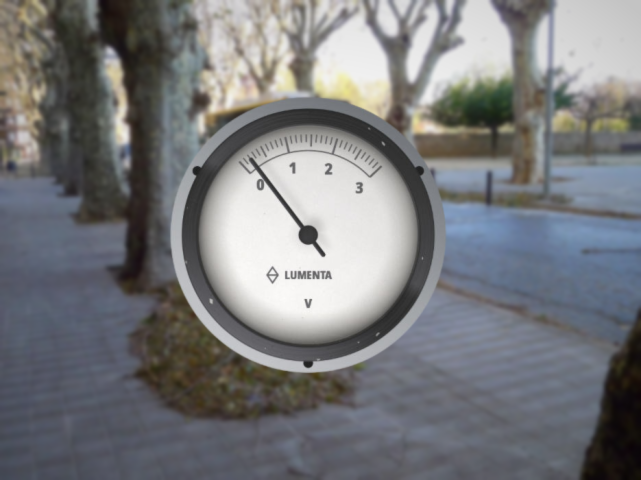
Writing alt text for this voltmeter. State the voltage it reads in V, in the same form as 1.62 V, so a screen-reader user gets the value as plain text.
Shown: 0.2 V
